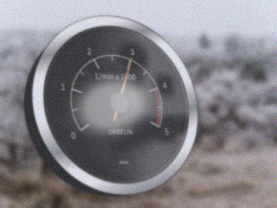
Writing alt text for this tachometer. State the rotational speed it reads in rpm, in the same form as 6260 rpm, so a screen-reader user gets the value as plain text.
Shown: 3000 rpm
